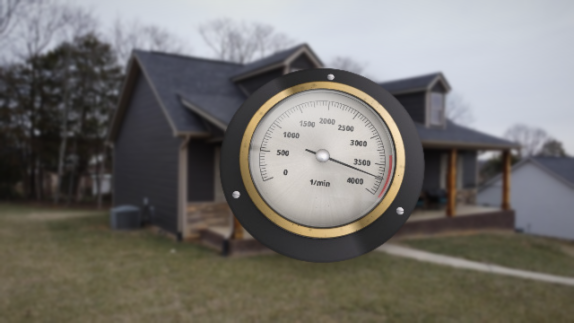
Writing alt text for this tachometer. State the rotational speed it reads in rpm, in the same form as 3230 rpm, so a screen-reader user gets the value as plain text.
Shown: 3750 rpm
